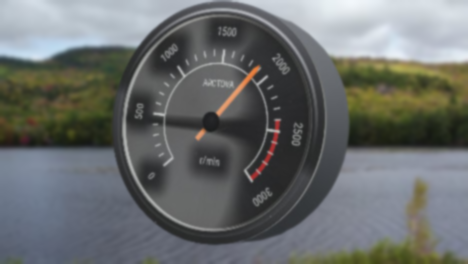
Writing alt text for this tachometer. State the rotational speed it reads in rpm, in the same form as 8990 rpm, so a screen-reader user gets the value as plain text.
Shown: 1900 rpm
